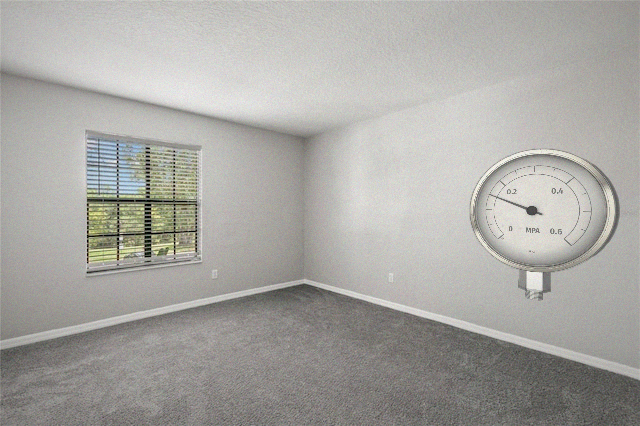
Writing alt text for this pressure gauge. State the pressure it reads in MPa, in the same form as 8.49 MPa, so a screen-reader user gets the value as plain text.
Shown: 0.15 MPa
